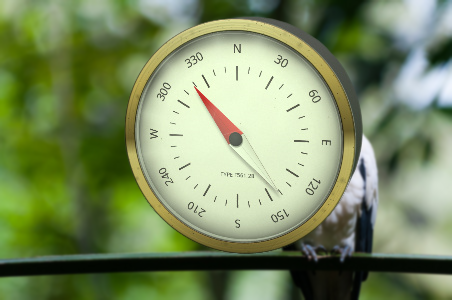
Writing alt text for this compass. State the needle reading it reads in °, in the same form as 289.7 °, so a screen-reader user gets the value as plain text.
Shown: 320 °
